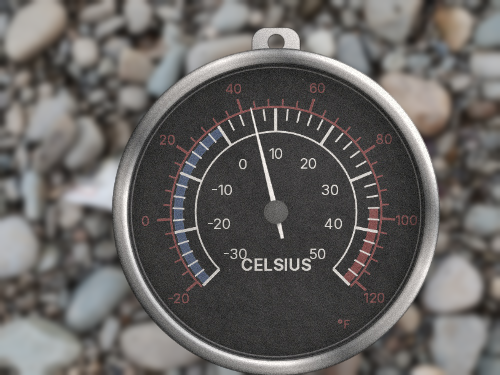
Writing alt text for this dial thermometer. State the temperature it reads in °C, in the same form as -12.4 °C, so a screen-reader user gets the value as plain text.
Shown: 6 °C
